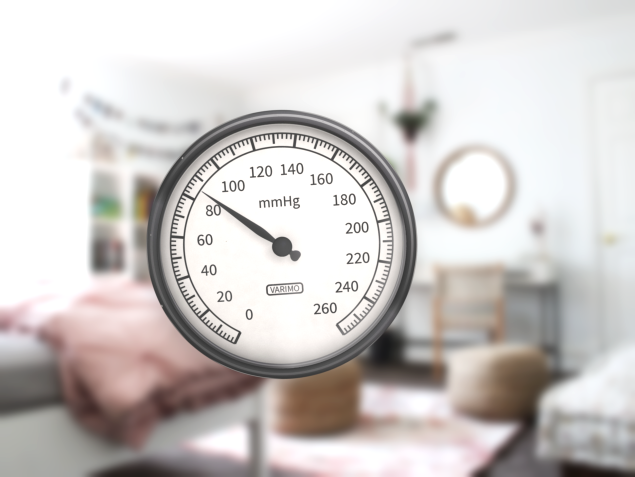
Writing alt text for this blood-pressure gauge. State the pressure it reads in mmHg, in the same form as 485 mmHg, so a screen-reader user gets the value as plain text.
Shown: 86 mmHg
